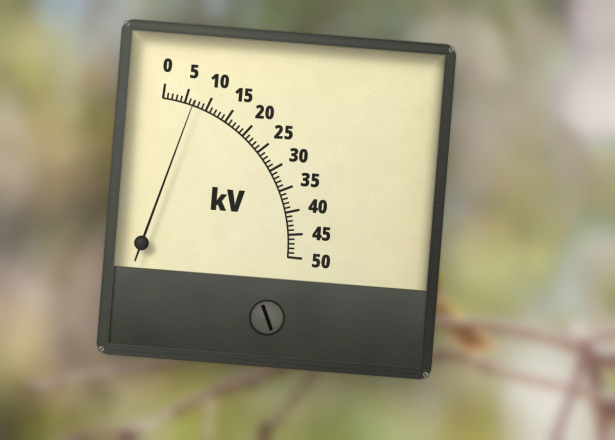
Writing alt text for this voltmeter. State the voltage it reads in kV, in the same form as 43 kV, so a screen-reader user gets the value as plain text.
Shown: 7 kV
